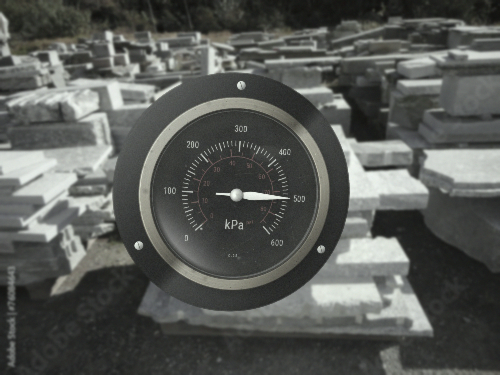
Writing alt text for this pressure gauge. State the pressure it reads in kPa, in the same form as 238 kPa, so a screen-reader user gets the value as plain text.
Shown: 500 kPa
